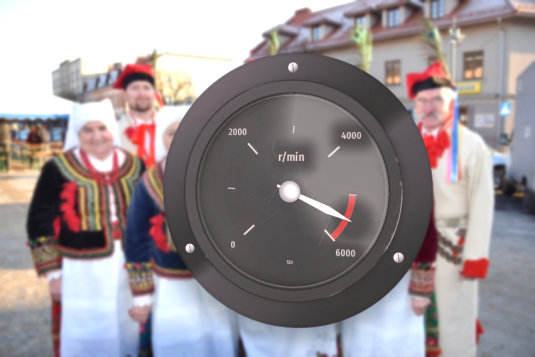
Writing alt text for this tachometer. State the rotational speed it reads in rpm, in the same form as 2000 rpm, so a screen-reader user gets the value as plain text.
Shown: 5500 rpm
